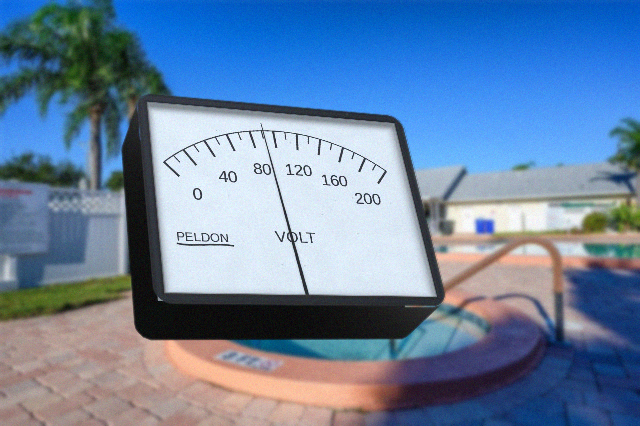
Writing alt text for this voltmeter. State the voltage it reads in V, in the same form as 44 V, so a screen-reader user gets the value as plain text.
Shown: 90 V
